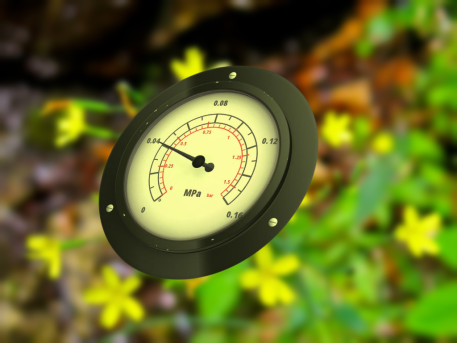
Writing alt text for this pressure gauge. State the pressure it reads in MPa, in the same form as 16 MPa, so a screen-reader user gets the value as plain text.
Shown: 0.04 MPa
